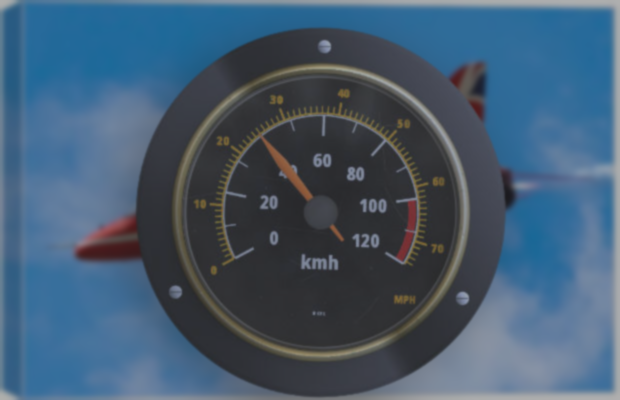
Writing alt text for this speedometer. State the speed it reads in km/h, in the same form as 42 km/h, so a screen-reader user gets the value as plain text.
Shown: 40 km/h
